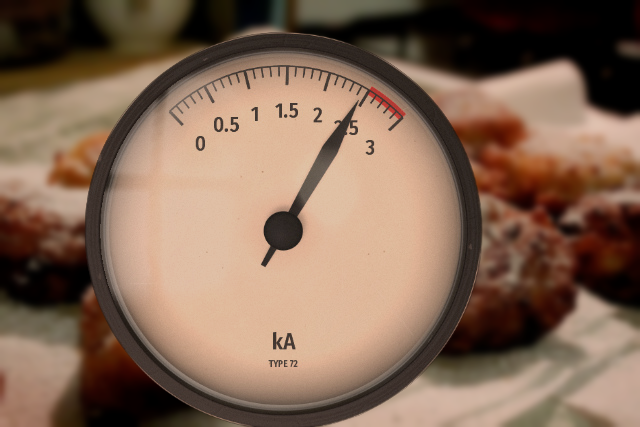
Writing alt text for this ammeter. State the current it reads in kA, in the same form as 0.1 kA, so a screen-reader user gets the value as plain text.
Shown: 2.45 kA
